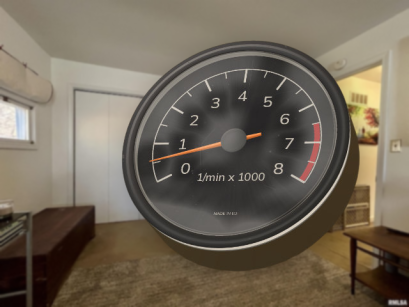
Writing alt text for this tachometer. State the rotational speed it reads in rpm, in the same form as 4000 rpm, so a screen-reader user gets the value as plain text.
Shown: 500 rpm
